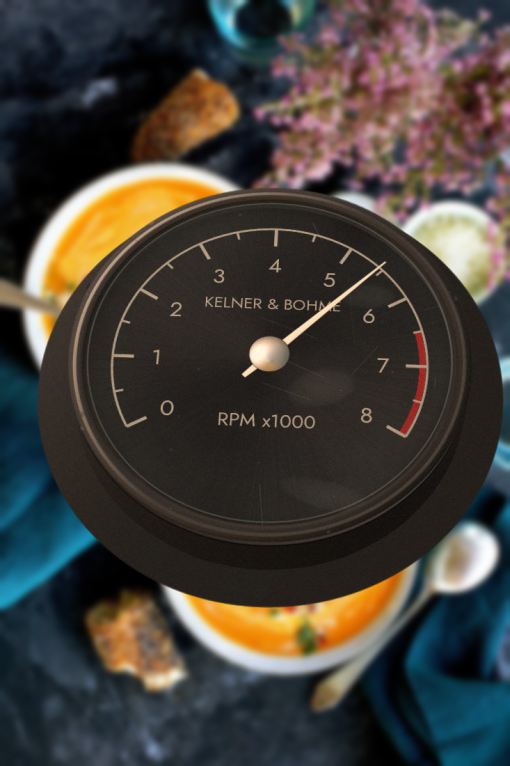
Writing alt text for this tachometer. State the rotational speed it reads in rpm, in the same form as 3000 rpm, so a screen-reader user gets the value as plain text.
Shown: 5500 rpm
